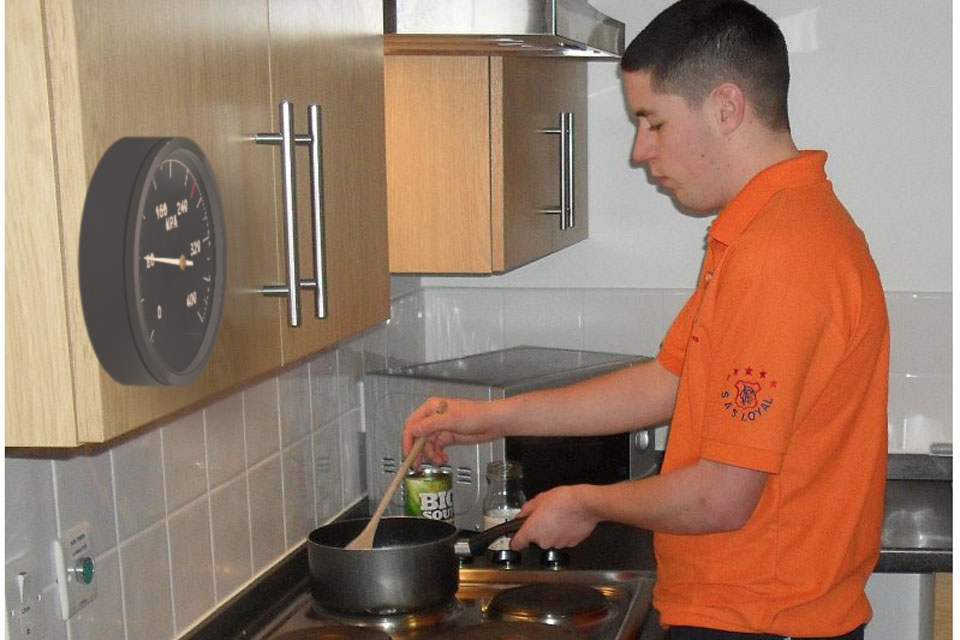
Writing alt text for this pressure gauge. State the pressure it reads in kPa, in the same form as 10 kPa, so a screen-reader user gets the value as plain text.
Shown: 80 kPa
